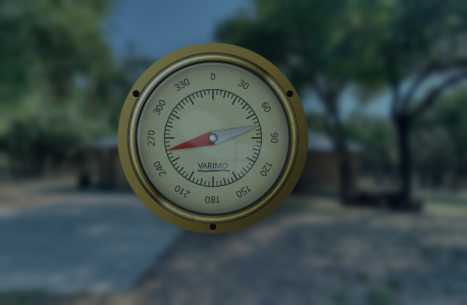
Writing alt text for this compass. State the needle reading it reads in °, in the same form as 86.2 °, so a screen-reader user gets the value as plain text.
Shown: 255 °
